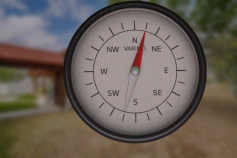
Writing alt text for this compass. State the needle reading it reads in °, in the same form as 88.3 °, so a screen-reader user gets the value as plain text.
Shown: 15 °
